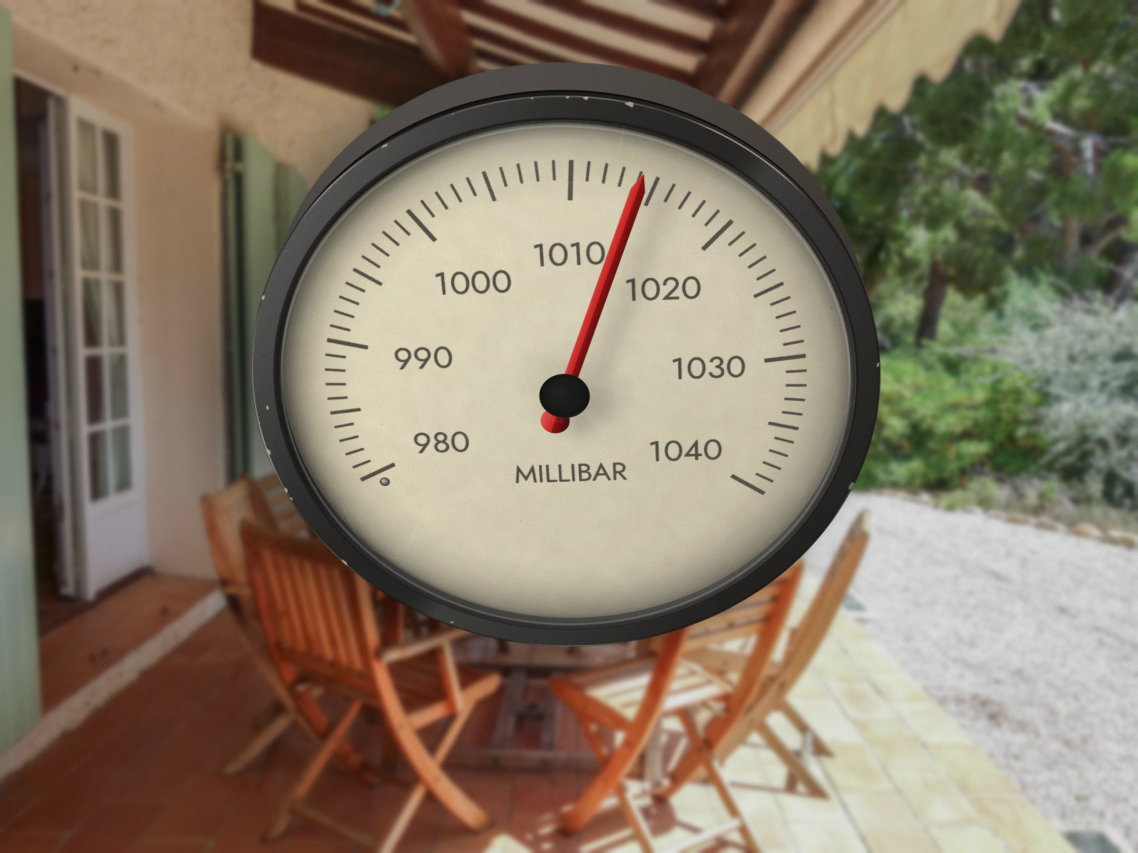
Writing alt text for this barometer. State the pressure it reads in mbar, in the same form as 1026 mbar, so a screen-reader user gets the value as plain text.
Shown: 1014 mbar
